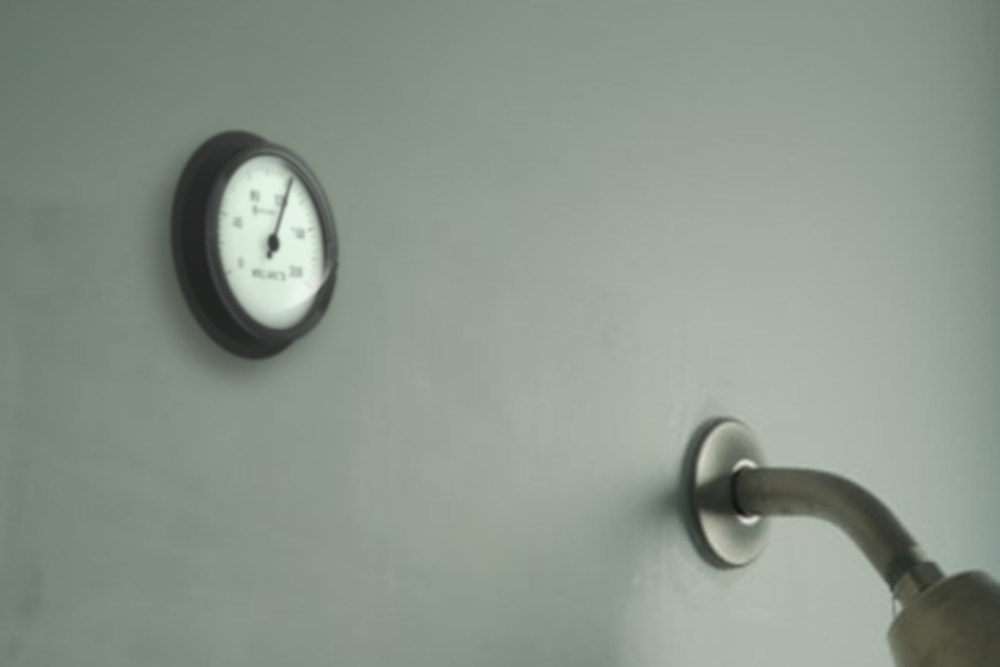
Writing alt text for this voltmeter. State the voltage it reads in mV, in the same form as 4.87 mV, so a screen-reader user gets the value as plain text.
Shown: 120 mV
